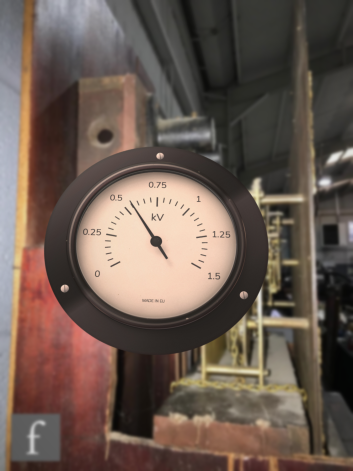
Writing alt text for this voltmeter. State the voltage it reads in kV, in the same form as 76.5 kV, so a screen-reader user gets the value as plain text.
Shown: 0.55 kV
